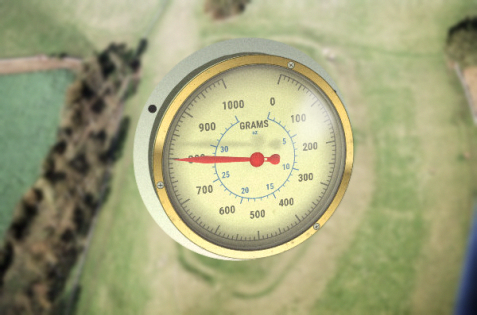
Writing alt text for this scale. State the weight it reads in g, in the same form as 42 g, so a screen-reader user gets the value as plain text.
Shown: 800 g
